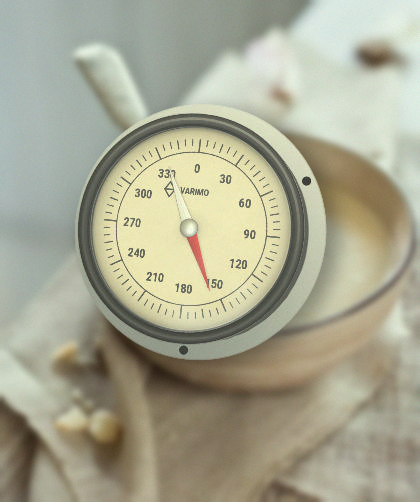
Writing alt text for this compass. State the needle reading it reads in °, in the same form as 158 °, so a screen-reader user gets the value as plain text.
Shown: 155 °
